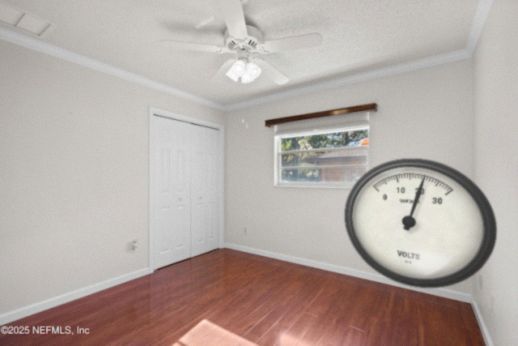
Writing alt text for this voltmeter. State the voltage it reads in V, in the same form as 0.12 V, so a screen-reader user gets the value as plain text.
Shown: 20 V
